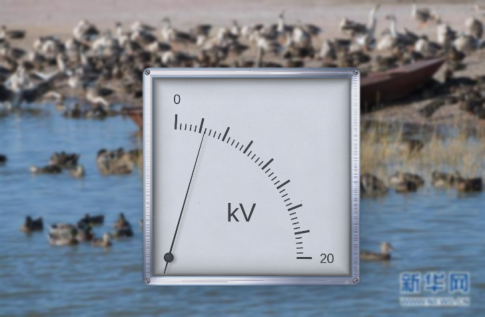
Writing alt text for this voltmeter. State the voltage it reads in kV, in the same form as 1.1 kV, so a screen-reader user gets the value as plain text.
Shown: 3 kV
